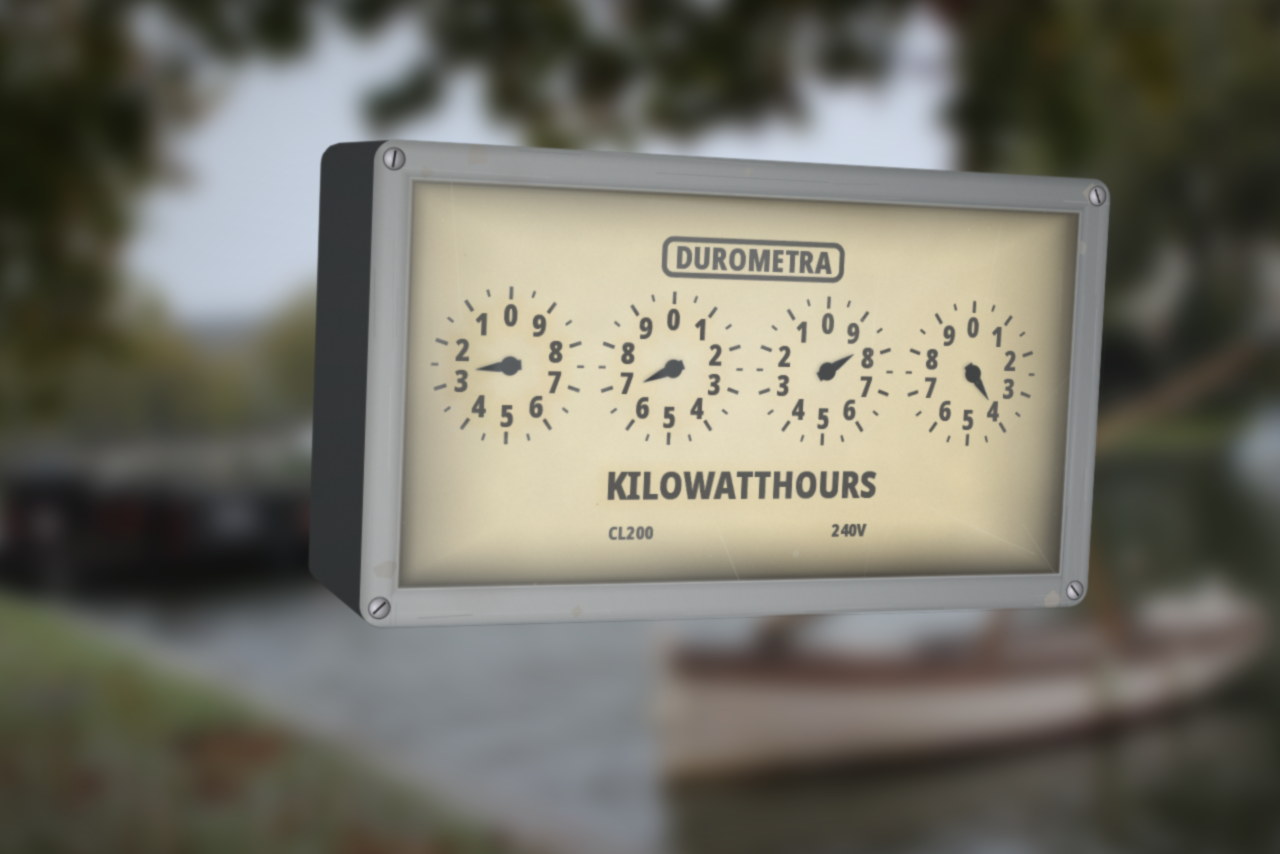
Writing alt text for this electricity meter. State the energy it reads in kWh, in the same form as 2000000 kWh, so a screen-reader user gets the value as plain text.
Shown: 2684 kWh
